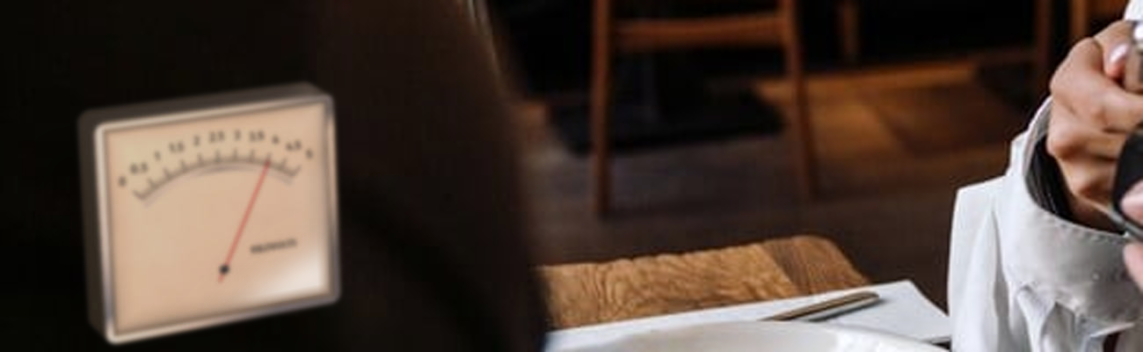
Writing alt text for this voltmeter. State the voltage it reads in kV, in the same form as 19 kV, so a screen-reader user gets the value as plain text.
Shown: 4 kV
